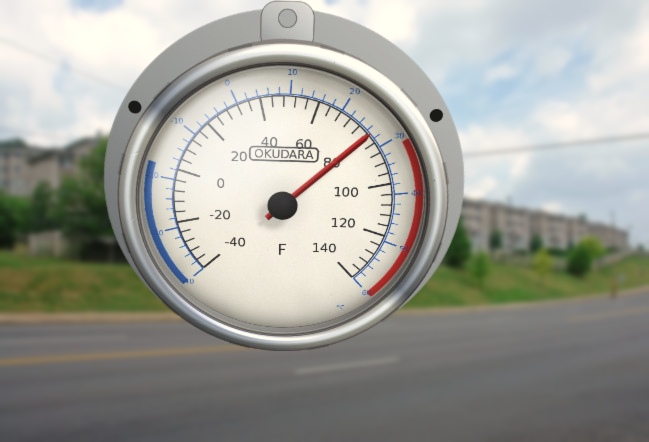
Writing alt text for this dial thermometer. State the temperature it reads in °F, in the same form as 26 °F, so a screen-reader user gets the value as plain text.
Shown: 80 °F
